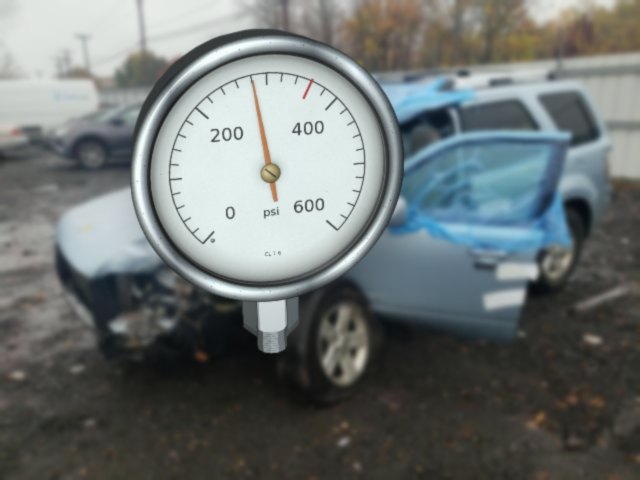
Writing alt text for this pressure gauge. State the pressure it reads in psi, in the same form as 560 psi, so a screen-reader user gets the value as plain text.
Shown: 280 psi
